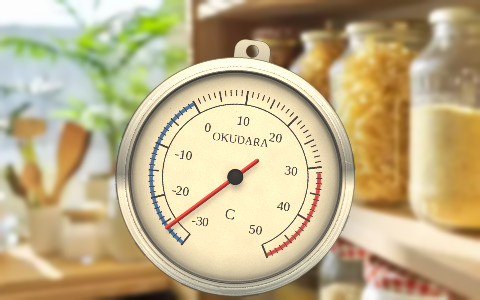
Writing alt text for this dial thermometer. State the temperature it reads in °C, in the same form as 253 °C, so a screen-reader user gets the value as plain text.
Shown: -26 °C
